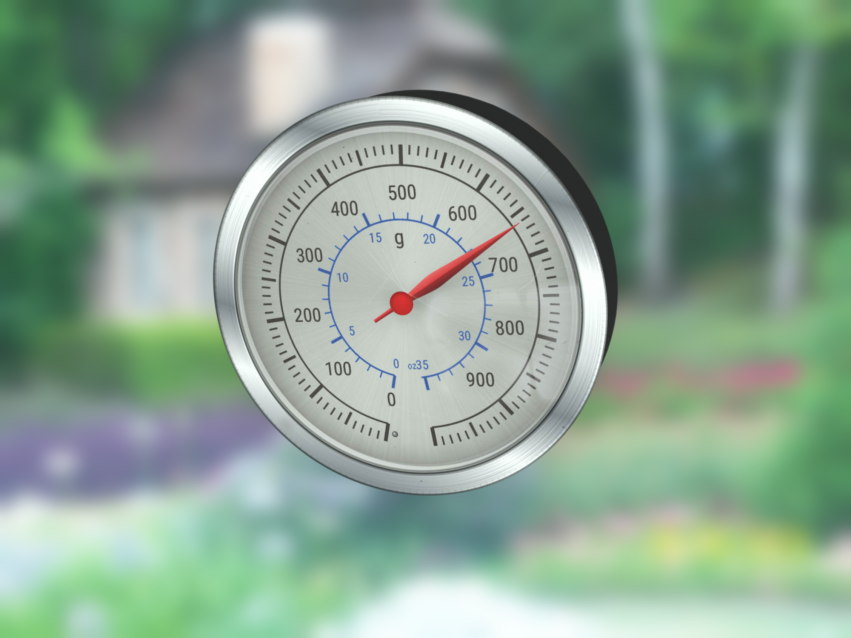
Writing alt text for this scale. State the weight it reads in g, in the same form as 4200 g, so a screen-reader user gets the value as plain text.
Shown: 660 g
